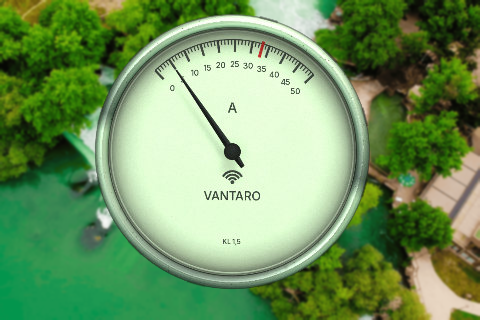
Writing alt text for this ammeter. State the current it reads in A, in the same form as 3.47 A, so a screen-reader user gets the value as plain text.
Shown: 5 A
